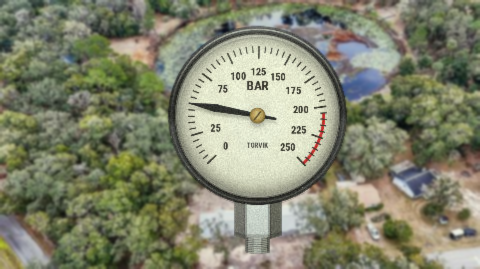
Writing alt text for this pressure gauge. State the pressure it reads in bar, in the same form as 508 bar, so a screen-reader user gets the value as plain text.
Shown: 50 bar
